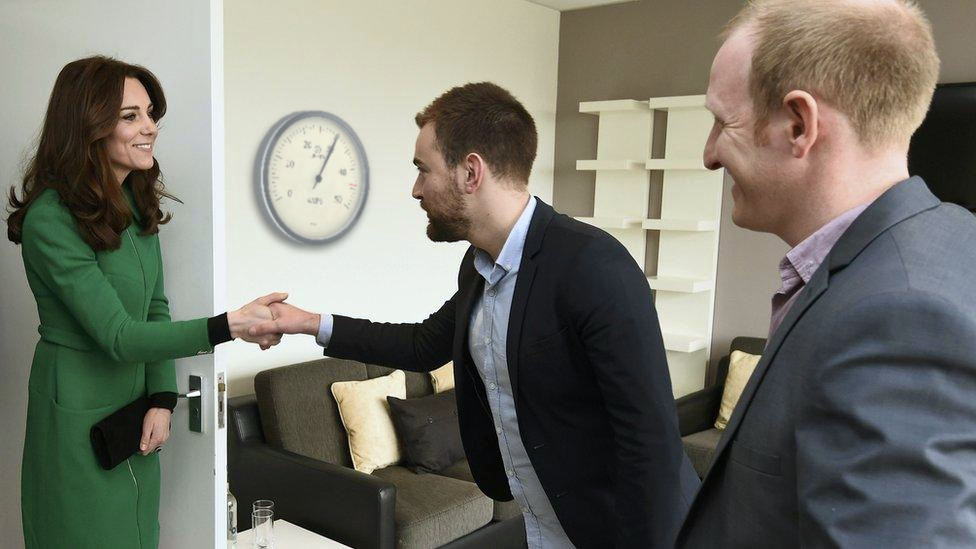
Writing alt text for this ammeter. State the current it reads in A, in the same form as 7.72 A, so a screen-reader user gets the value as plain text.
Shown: 30 A
